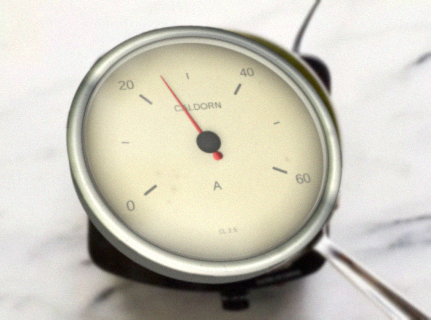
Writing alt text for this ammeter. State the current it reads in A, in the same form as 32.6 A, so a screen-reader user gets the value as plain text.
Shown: 25 A
